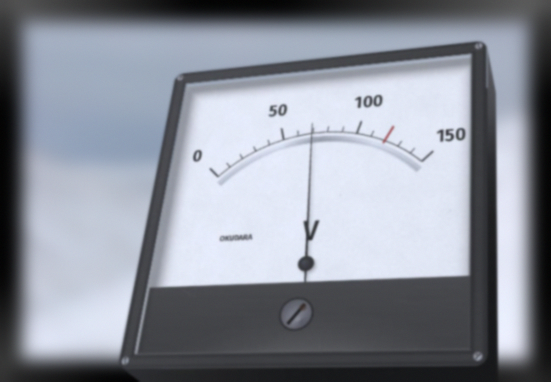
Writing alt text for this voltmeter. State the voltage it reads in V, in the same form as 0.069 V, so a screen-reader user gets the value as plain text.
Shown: 70 V
